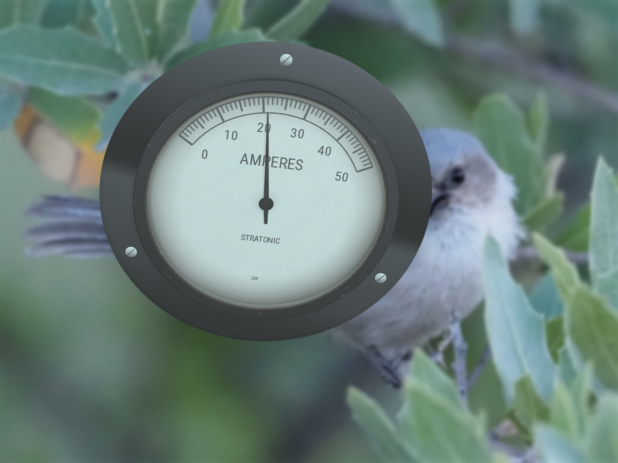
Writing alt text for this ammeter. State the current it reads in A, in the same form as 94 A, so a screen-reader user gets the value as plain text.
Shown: 21 A
